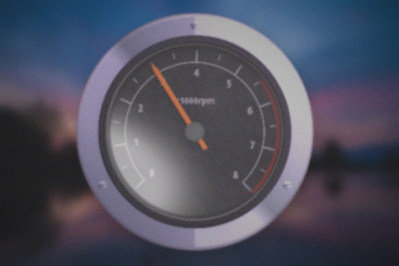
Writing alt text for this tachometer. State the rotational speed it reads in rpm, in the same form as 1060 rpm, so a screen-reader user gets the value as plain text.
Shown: 3000 rpm
